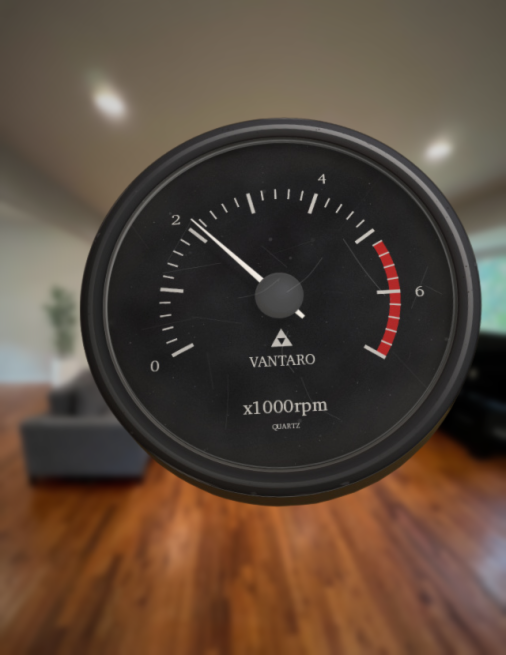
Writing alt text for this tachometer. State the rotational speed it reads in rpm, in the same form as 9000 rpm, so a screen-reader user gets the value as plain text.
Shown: 2100 rpm
